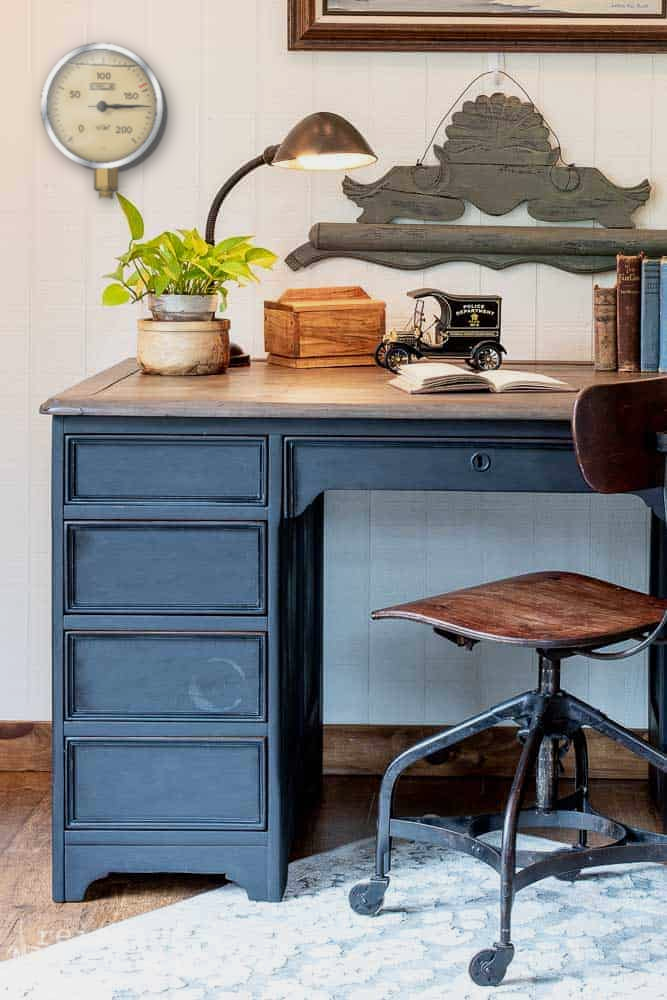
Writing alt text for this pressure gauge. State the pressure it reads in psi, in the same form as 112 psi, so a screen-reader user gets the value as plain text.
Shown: 165 psi
